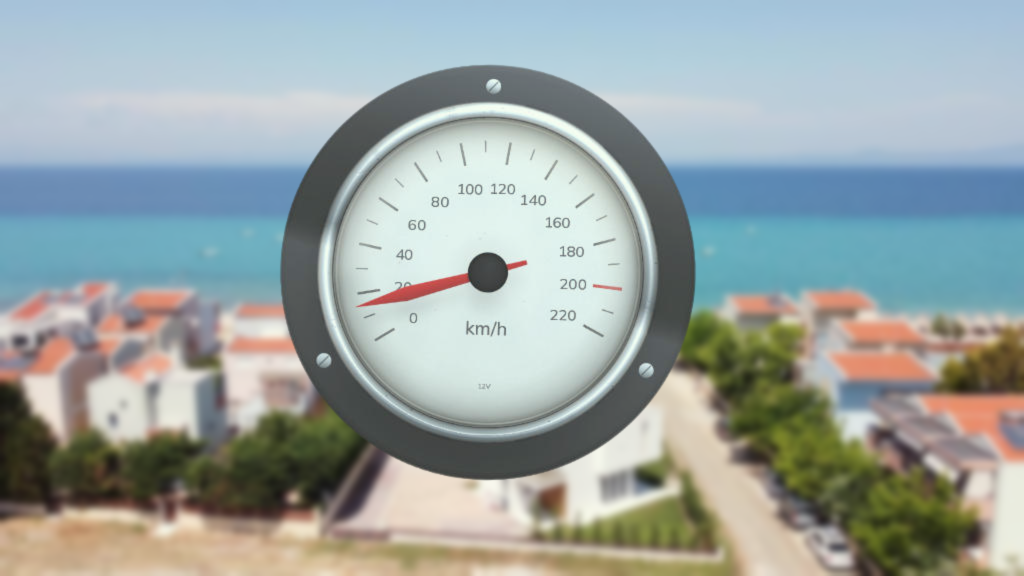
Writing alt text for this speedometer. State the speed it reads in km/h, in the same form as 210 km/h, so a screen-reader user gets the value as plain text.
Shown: 15 km/h
